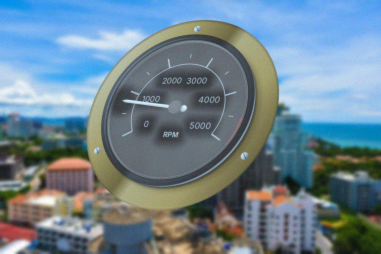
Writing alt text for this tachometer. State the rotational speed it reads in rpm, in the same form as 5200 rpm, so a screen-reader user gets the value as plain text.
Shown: 750 rpm
